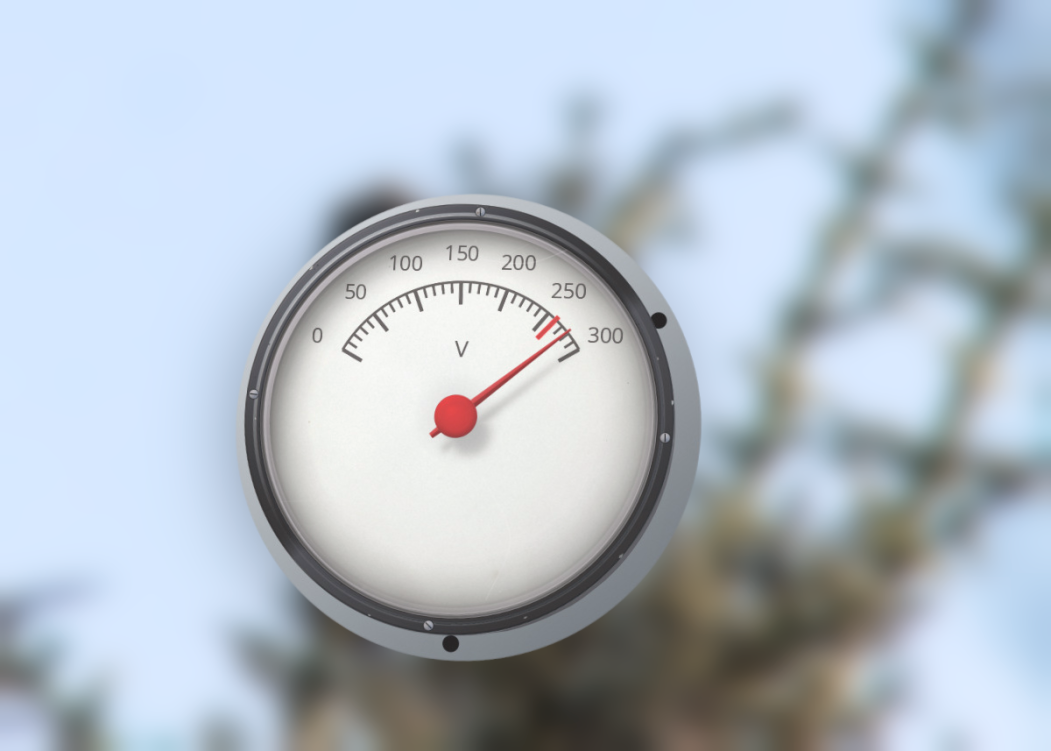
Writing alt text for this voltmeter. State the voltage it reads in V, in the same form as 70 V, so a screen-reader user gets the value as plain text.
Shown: 280 V
